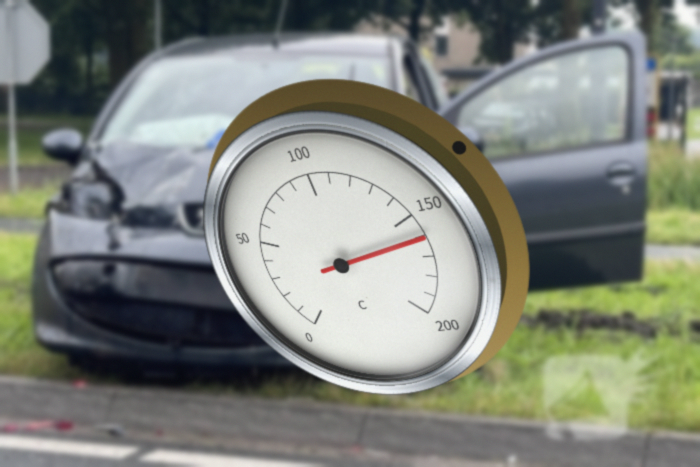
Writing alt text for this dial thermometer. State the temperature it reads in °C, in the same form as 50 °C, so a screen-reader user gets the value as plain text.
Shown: 160 °C
